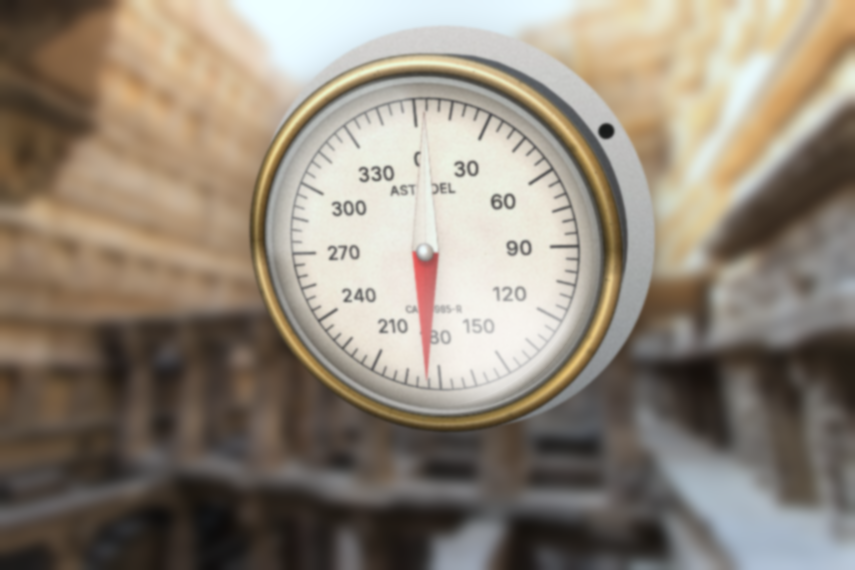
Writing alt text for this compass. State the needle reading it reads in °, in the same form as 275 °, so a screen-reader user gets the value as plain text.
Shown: 185 °
